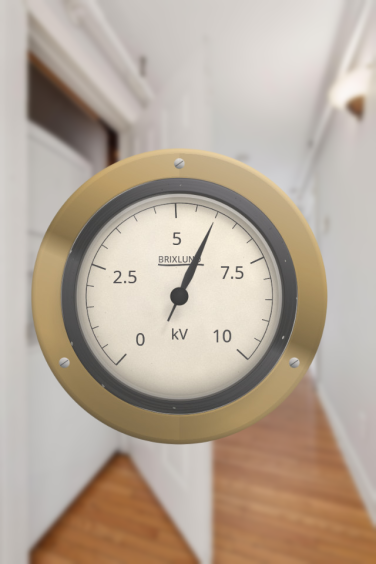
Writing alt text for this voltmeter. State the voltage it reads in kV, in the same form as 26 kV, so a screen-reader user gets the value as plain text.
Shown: 6 kV
